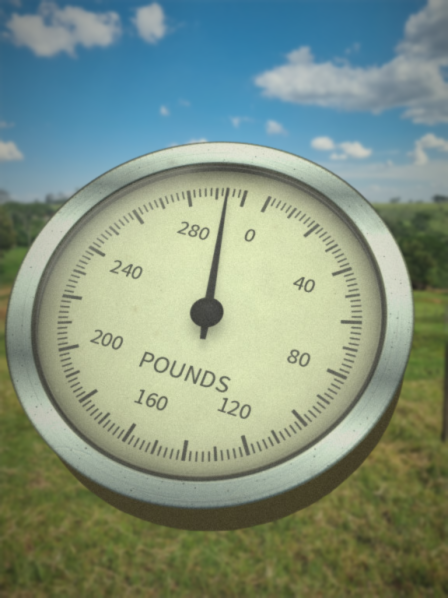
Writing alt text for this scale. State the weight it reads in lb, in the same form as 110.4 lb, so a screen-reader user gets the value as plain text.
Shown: 294 lb
